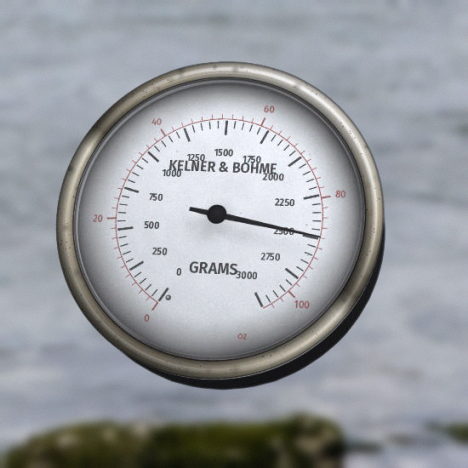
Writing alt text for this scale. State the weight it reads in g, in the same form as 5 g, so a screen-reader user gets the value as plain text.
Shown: 2500 g
